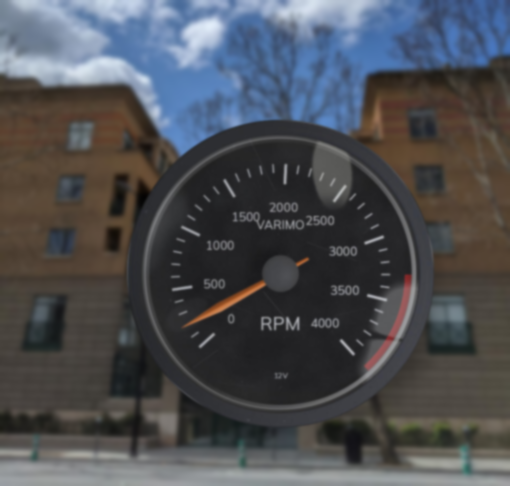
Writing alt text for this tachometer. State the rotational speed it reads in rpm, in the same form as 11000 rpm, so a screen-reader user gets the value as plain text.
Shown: 200 rpm
